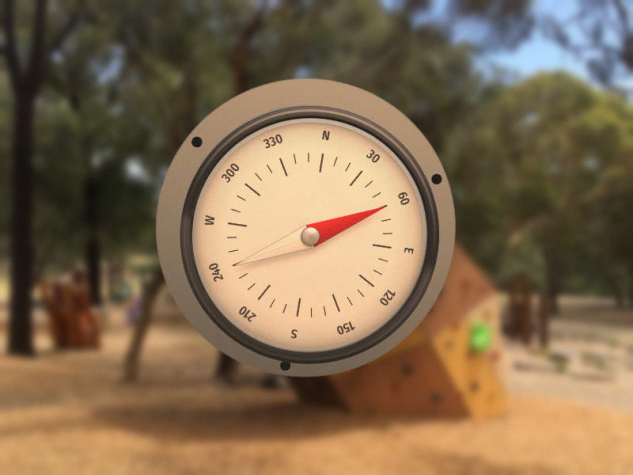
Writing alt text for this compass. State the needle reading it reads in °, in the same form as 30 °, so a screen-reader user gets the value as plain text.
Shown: 60 °
